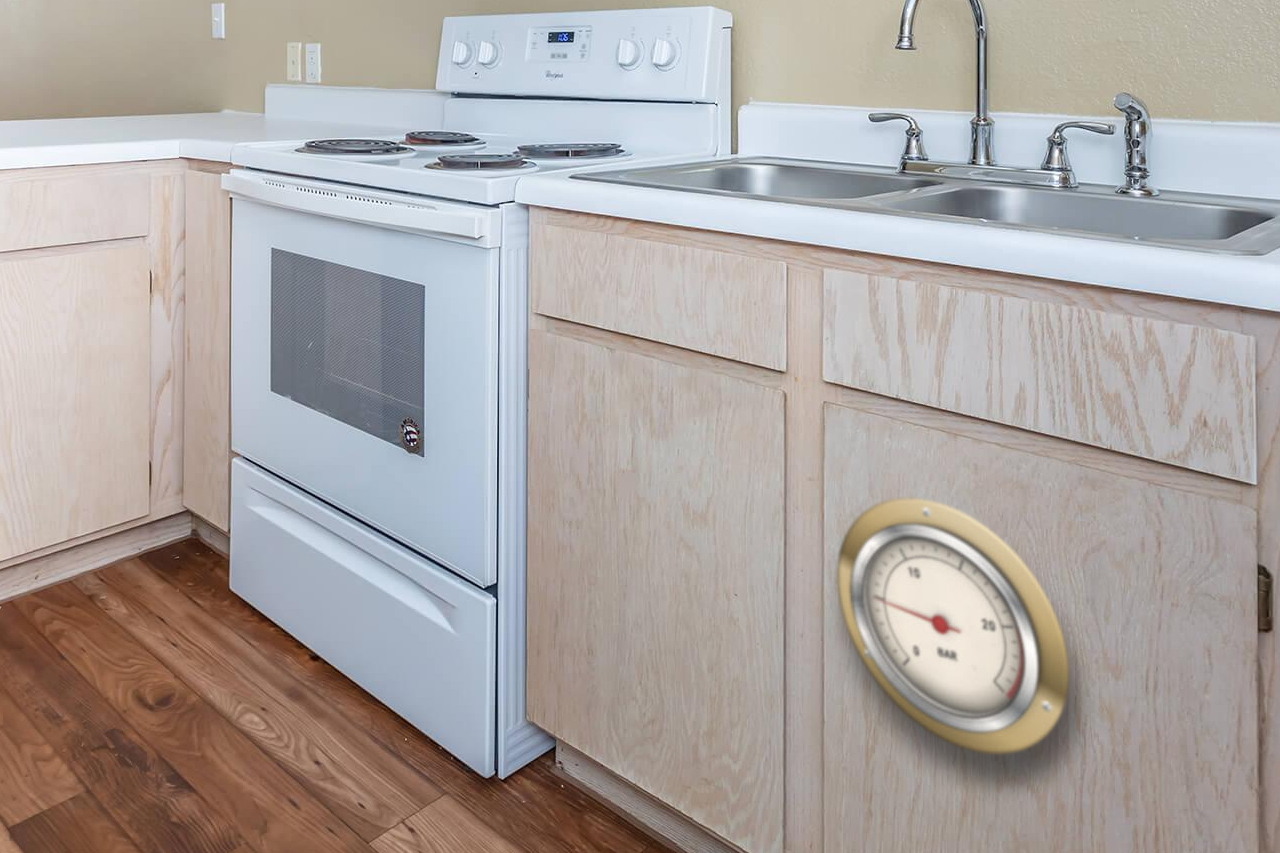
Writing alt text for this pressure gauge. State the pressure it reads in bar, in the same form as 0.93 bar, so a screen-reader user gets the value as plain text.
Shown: 5 bar
